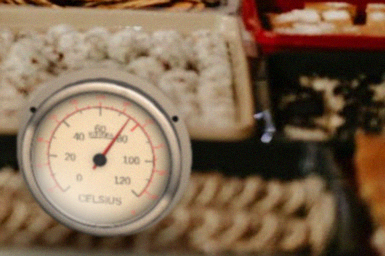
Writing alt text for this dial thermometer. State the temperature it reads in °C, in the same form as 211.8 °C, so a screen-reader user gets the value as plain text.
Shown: 75 °C
